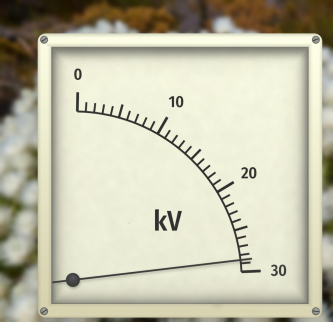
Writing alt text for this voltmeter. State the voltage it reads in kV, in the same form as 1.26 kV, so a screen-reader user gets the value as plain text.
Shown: 28.5 kV
